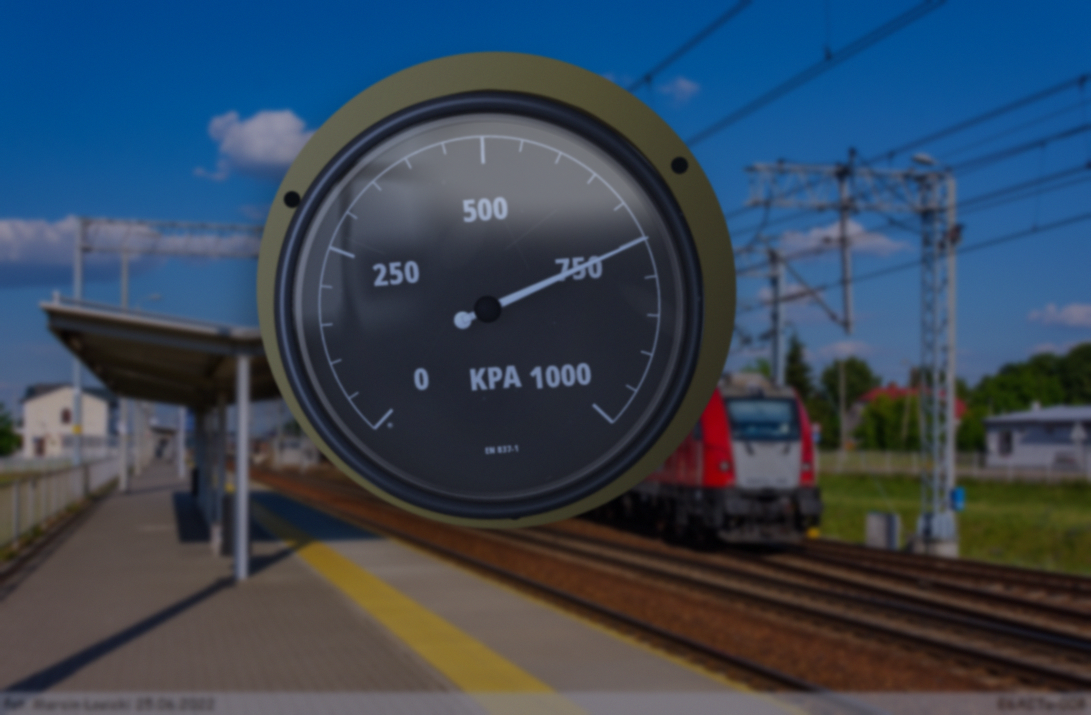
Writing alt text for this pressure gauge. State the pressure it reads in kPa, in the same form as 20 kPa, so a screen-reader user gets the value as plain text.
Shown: 750 kPa
